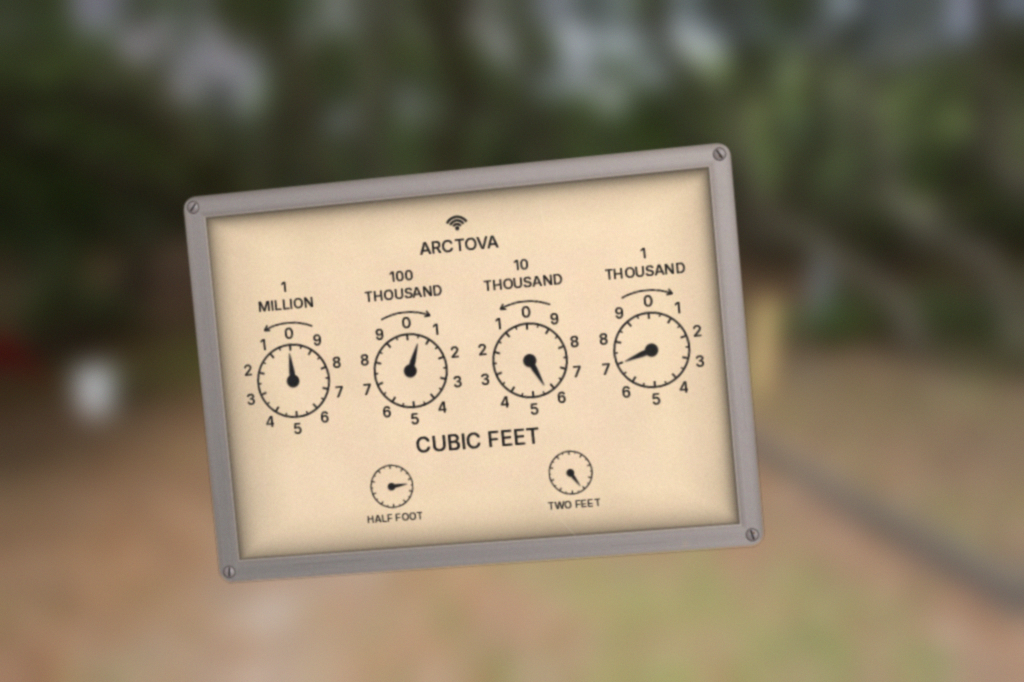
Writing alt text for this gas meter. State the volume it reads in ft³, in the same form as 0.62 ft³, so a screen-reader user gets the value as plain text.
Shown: 5700 ft³
